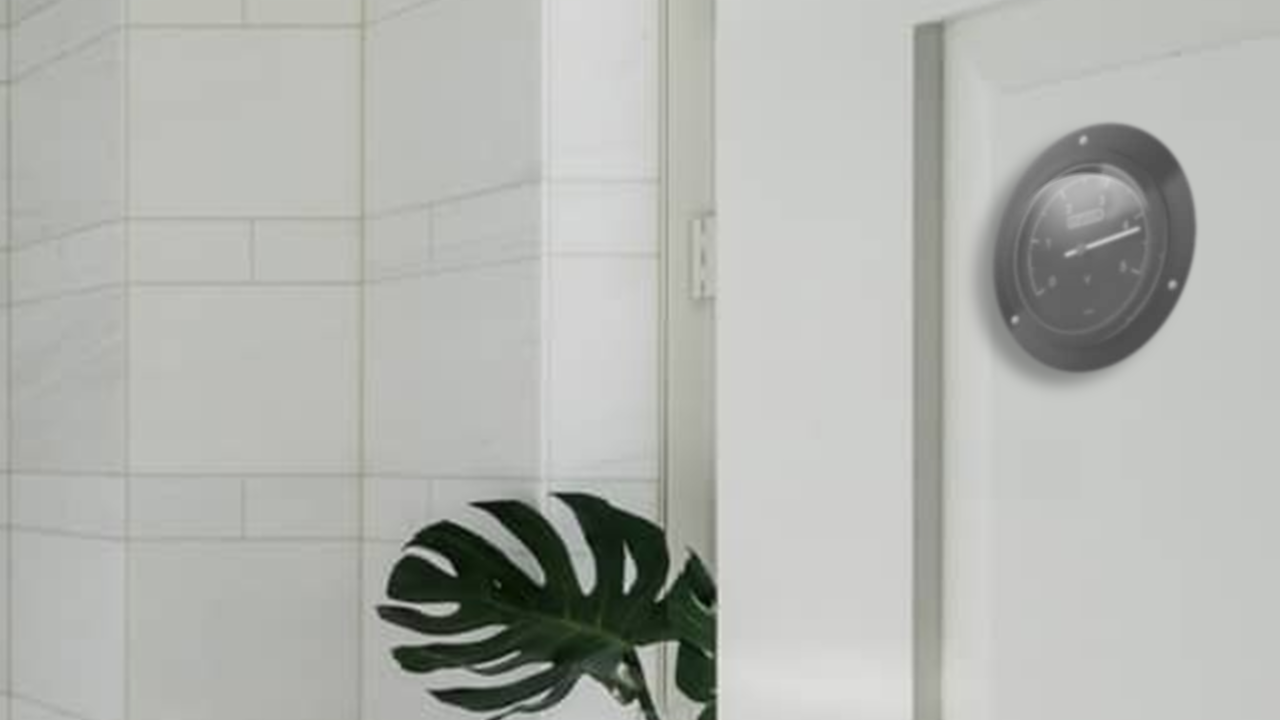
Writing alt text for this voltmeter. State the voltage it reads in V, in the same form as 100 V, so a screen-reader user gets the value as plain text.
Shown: 4.25 V
